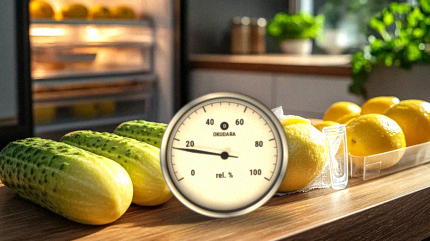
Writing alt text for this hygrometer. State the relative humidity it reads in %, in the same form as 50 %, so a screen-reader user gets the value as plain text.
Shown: 16 %
